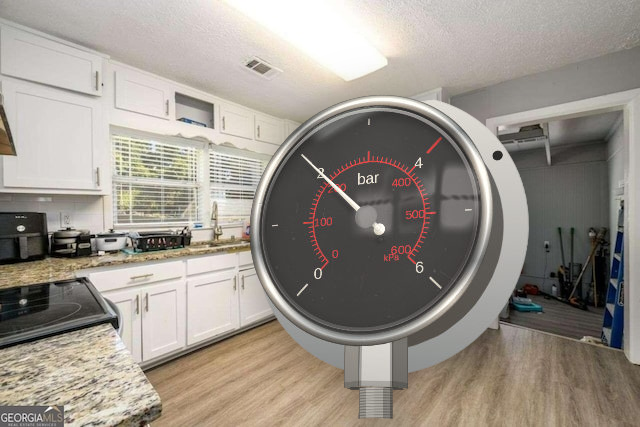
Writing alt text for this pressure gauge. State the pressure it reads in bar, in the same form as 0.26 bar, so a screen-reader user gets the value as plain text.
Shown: 2 bar
